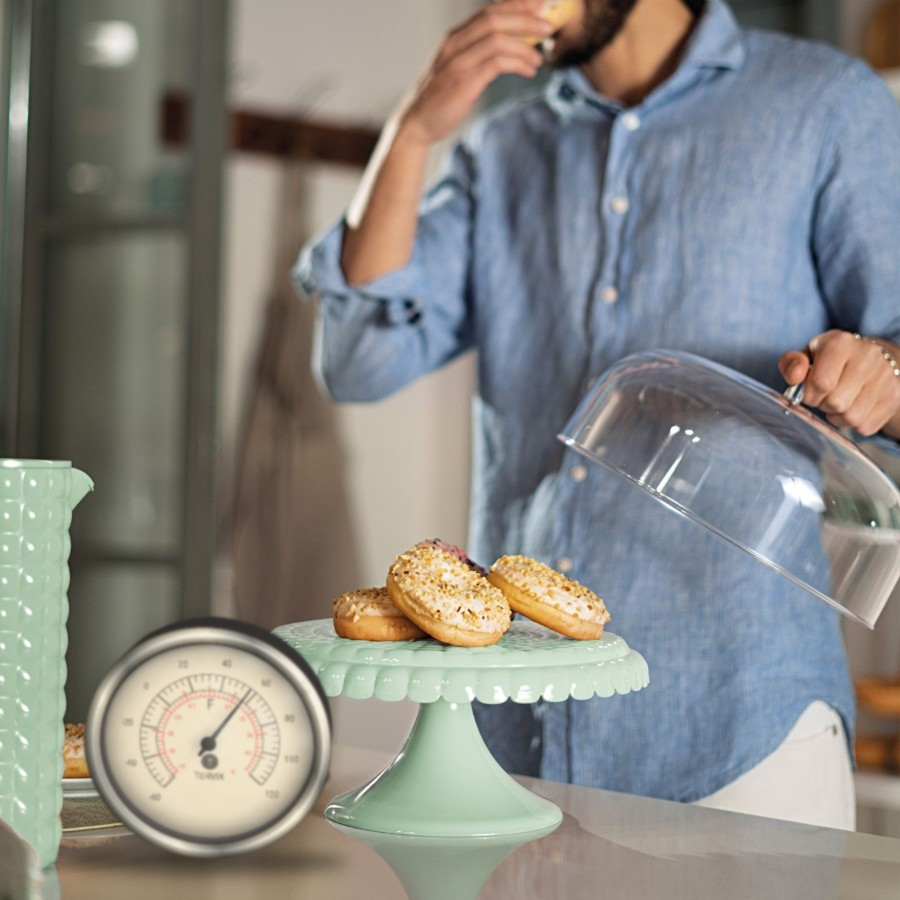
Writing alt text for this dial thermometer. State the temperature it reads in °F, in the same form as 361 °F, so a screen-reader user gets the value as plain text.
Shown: 56 °F
